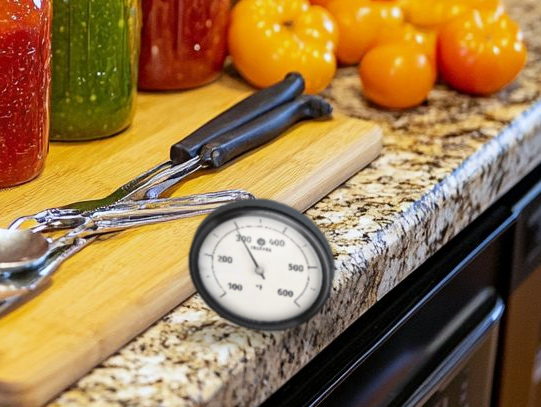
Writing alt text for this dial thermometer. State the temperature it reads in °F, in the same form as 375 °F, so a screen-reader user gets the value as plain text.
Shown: 300 °F
